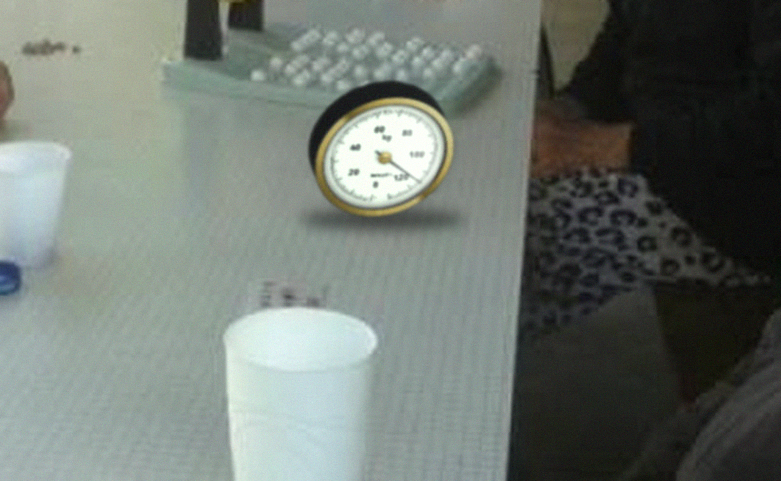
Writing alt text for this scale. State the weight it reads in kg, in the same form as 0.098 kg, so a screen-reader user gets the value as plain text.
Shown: 115 kg
